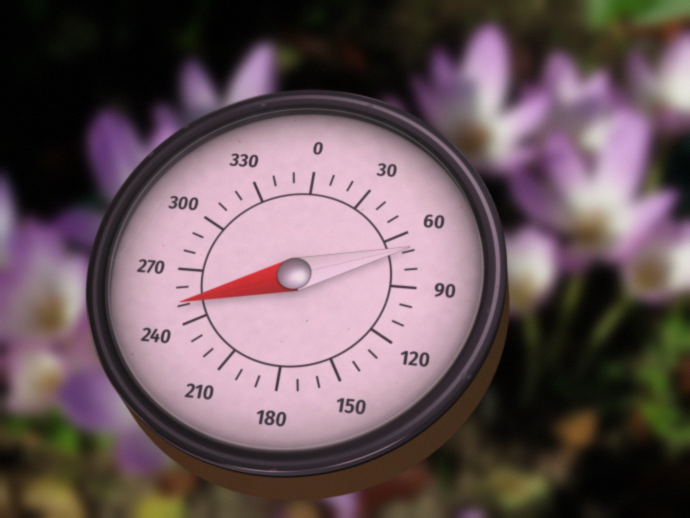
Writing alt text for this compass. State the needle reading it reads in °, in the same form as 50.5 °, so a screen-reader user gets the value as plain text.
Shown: 250 °
